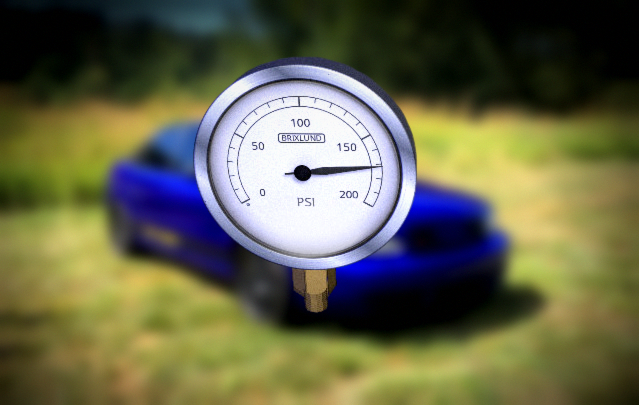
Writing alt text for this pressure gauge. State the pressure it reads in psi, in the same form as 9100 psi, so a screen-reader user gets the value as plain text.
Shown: 170 psi
